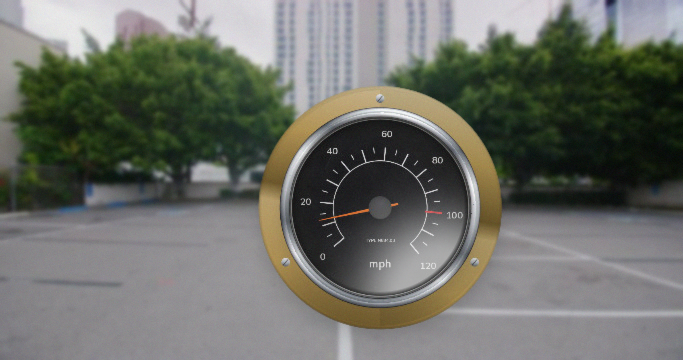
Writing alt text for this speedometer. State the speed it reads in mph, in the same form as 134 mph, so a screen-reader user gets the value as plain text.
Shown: 12.5 mph
